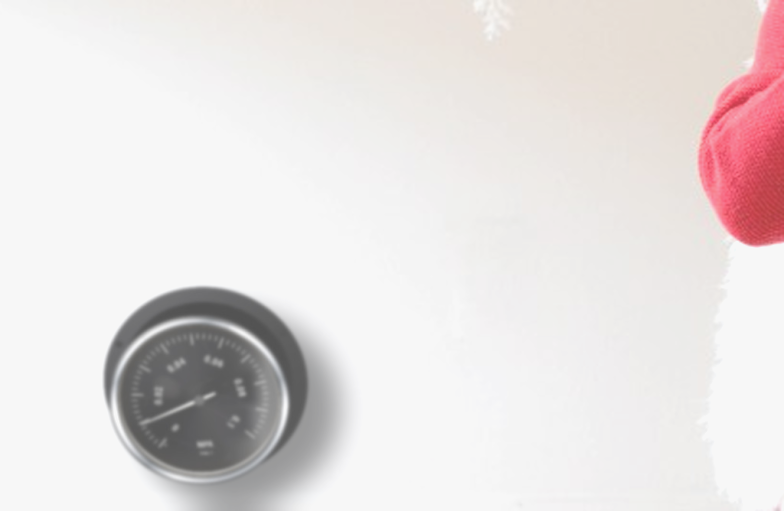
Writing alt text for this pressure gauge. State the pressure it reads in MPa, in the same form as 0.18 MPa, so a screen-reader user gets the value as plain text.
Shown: 0.01 MPa
